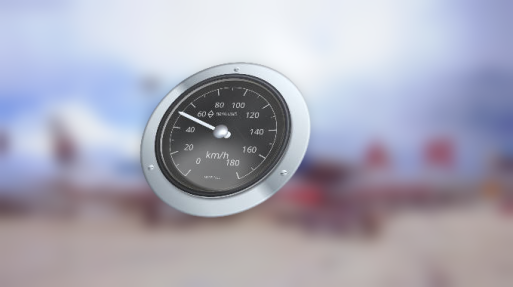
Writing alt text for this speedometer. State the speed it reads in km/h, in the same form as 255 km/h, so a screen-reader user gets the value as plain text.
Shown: 50 km/h
